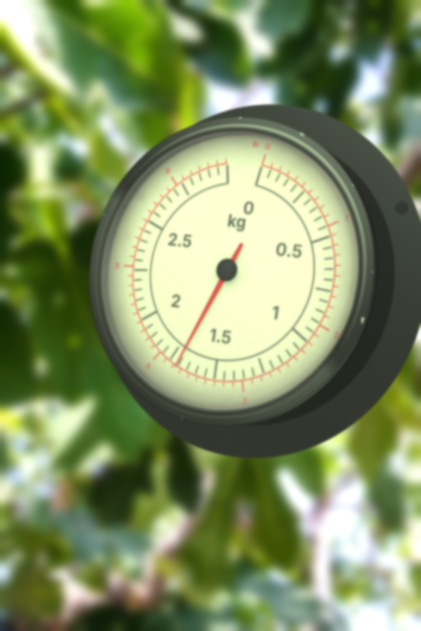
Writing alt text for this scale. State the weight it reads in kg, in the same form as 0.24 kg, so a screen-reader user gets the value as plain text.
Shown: 1.7 kg
